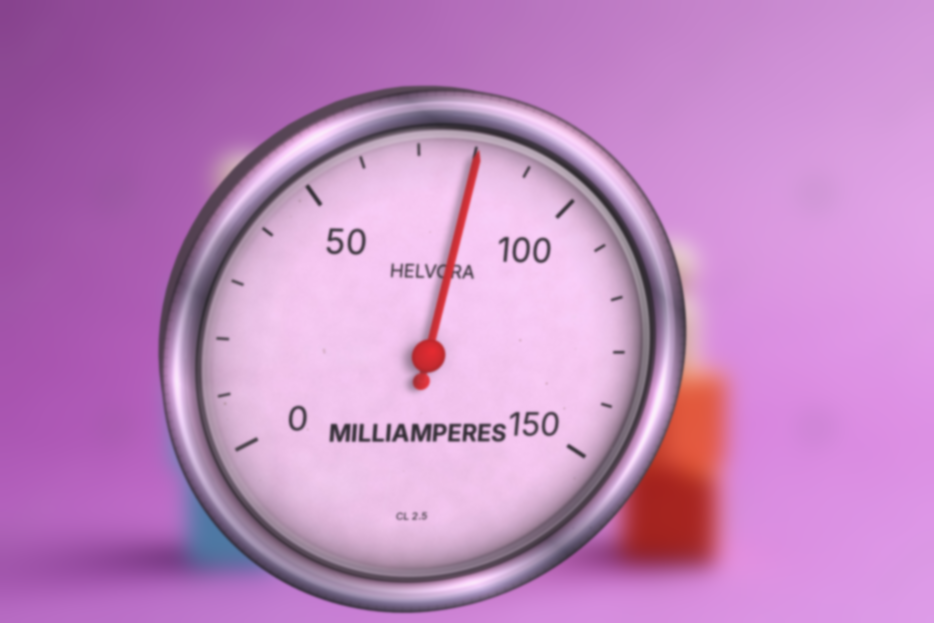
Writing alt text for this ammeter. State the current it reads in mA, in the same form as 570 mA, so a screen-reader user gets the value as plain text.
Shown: 80 mA
